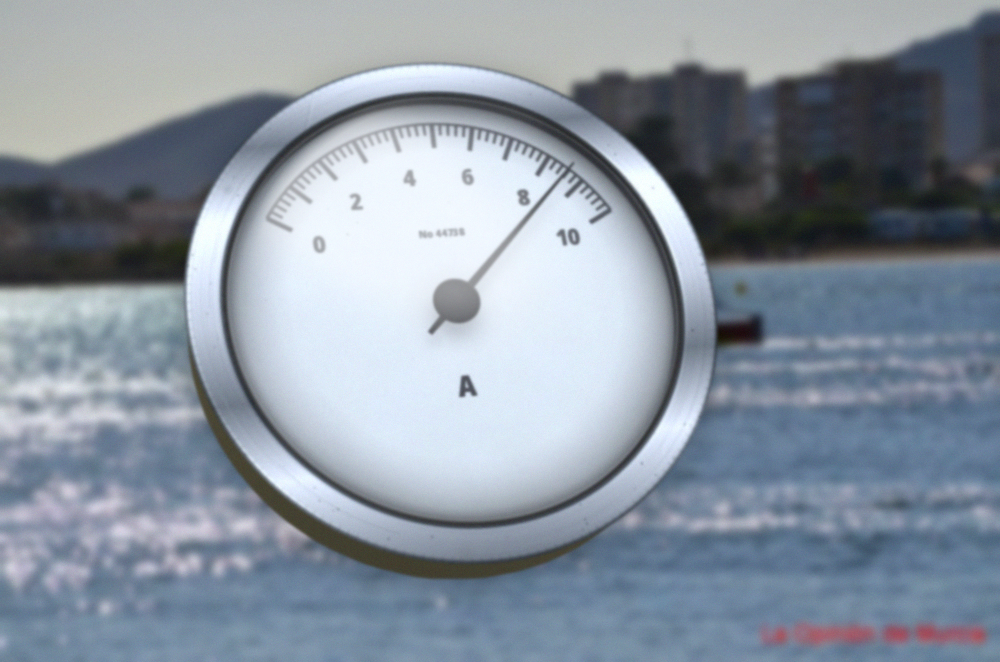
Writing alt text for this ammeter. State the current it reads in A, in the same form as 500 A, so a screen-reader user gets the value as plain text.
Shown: 8.6 A
